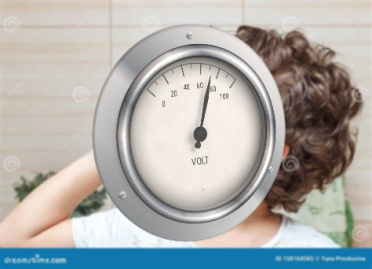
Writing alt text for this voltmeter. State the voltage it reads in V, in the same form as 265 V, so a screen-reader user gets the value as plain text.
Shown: 70 V
